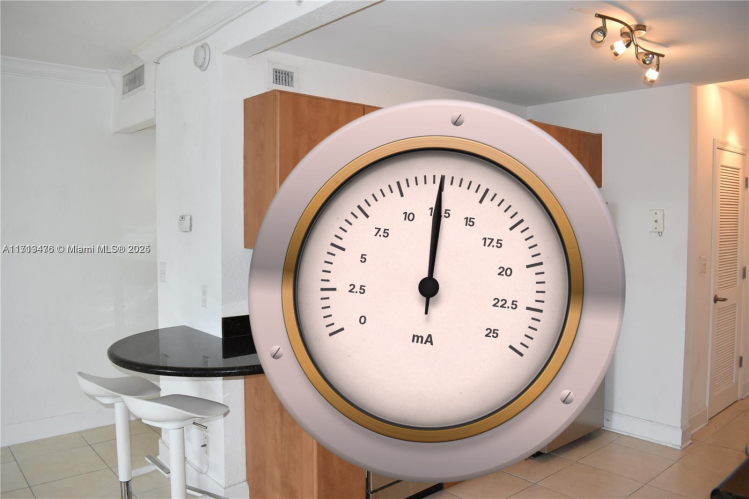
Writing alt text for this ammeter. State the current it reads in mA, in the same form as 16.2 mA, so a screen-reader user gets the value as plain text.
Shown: 12.5 mA
